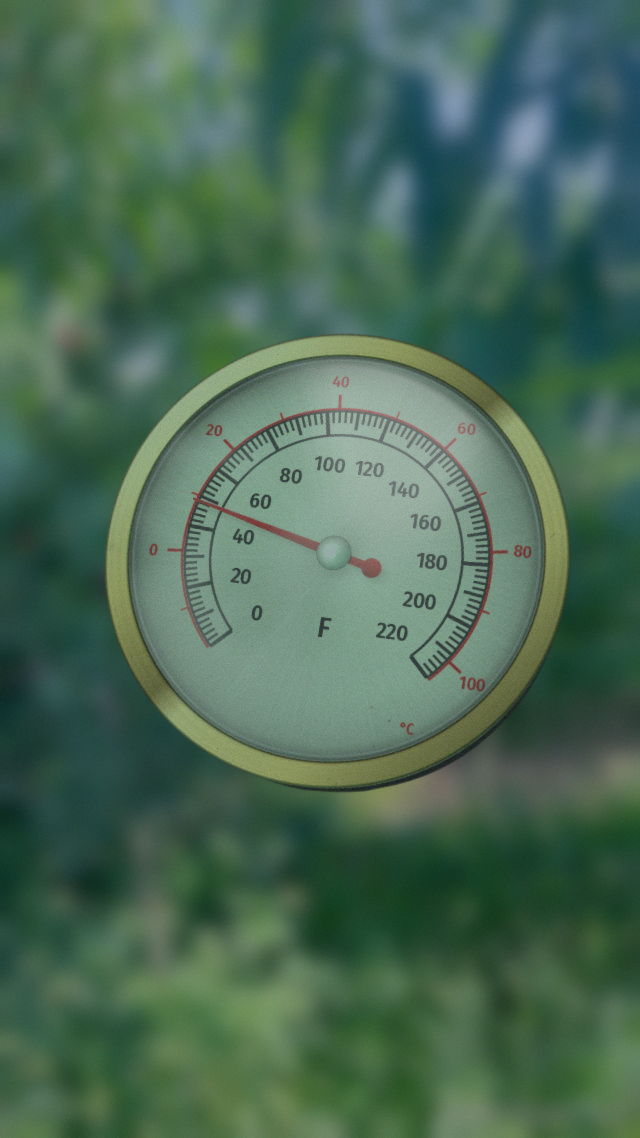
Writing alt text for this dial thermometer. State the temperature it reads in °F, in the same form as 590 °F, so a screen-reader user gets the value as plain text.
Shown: 48 °F
